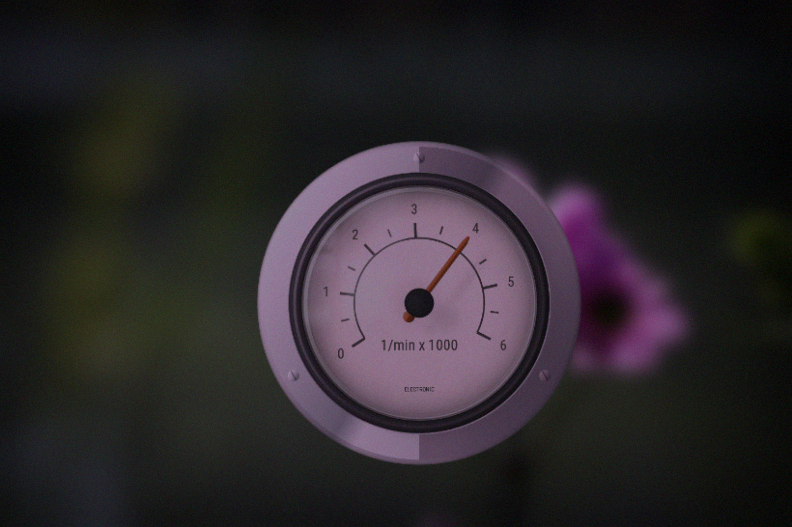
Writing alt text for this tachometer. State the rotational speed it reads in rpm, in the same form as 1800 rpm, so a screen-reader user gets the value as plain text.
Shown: 4000 rpm
